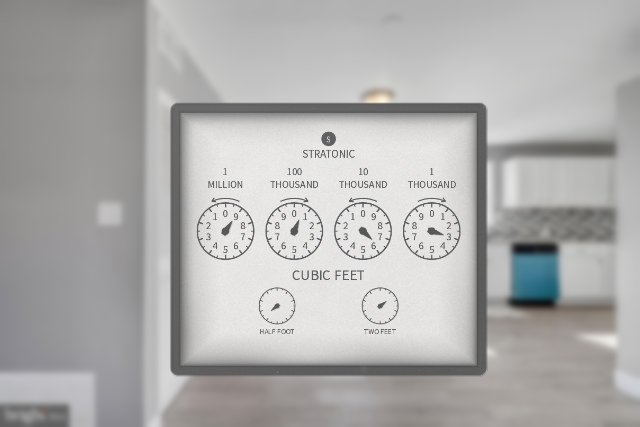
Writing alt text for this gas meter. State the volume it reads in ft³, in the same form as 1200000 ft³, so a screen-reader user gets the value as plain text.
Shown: 906300 ft³
